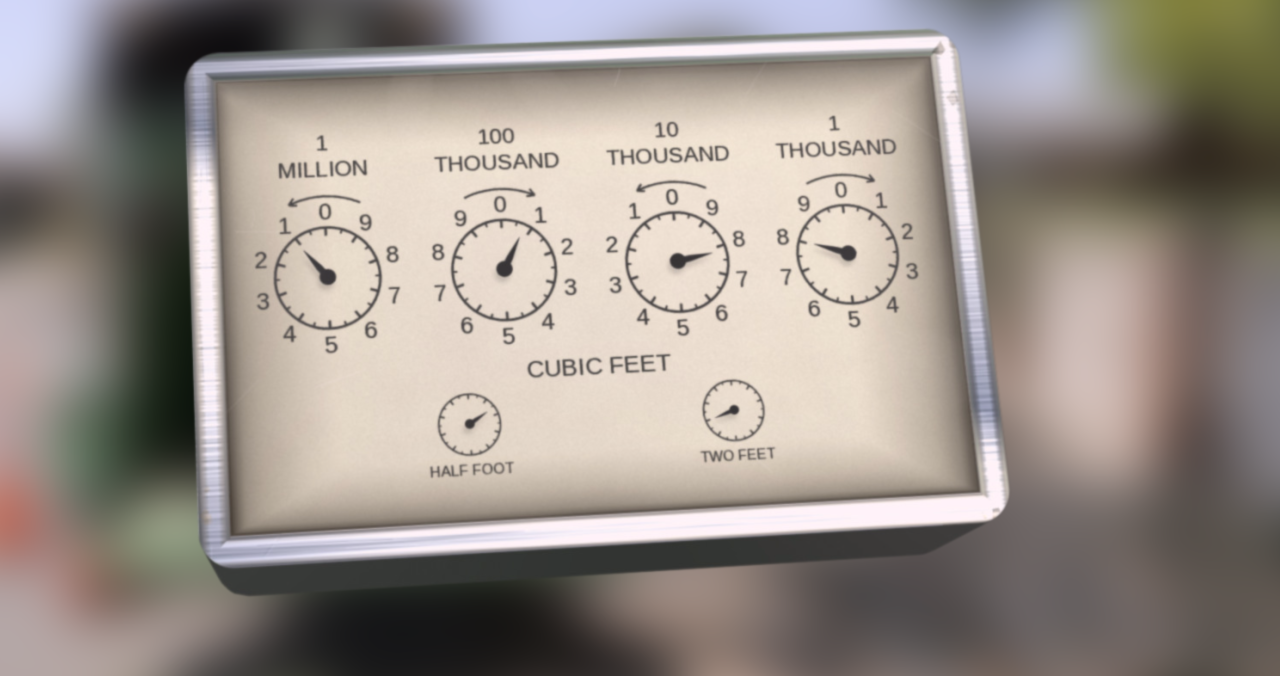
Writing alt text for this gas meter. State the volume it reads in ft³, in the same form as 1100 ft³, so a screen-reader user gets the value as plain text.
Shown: 107800 ft³
